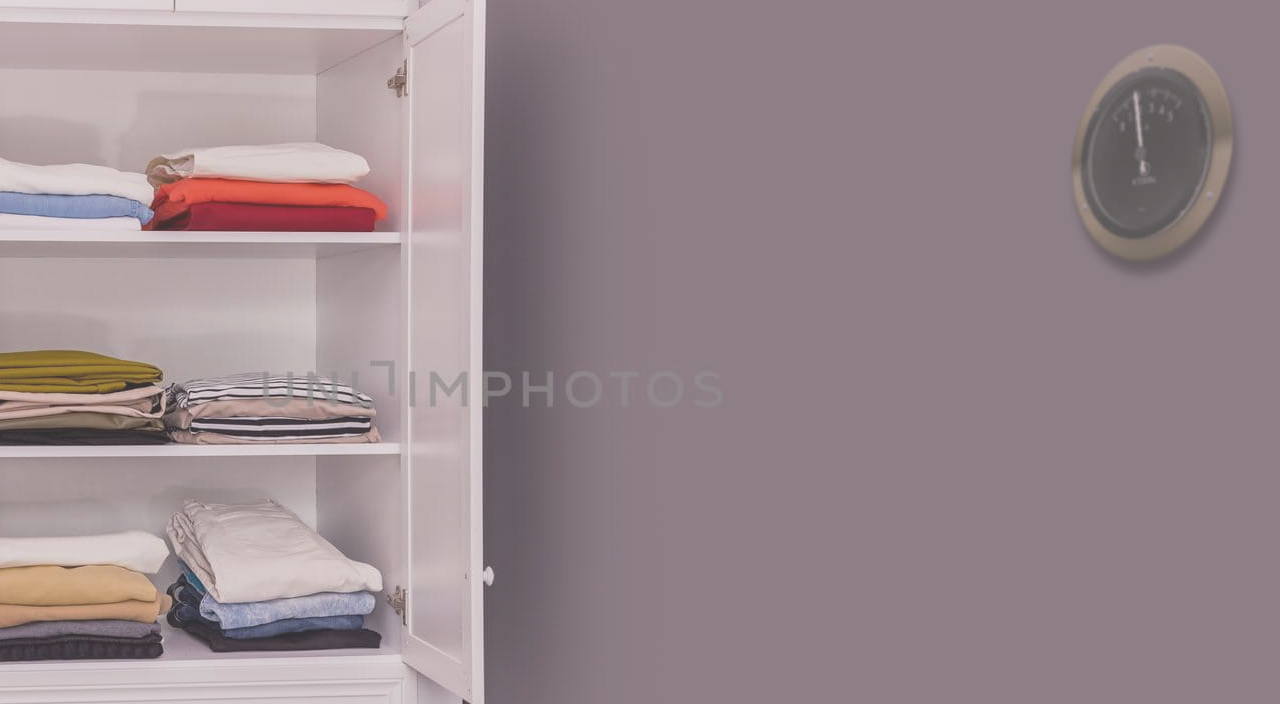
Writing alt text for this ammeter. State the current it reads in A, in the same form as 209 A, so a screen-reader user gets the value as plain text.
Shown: 2 A
